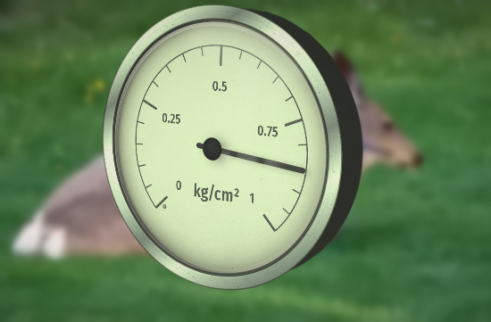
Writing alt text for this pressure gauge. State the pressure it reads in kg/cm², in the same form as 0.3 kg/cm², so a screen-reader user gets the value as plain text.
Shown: 0.85 kg/cm²
